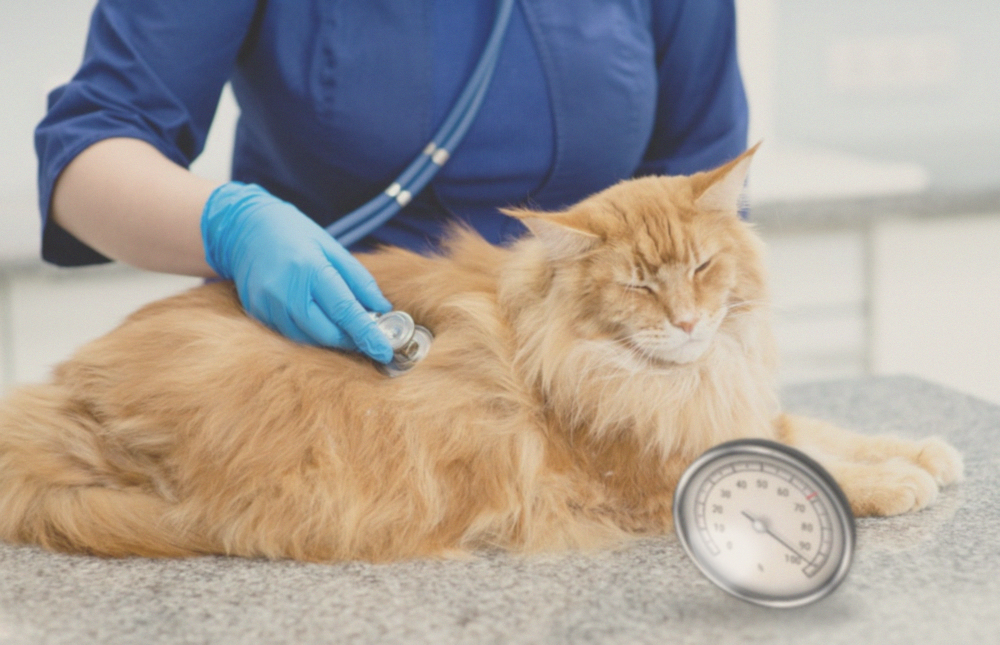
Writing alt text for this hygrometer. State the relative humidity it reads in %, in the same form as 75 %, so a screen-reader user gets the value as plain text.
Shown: 95 %
